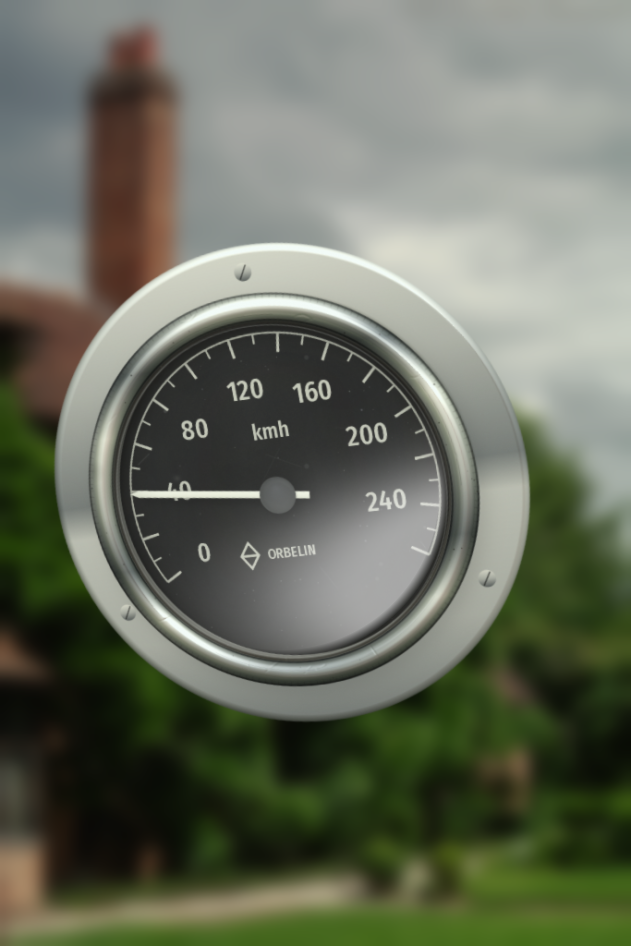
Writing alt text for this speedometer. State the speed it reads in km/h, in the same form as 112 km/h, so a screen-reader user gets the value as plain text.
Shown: 40 km/h
